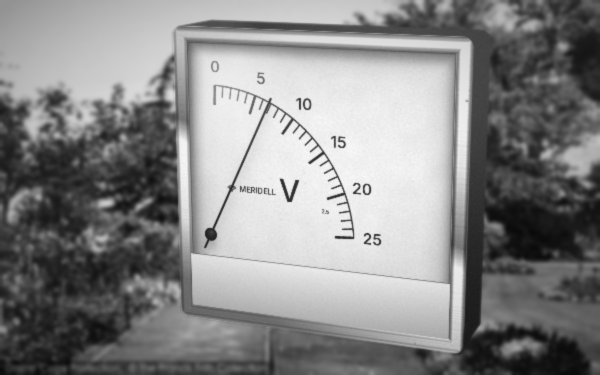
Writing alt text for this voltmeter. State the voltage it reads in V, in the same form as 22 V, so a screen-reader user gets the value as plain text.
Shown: 7 V
